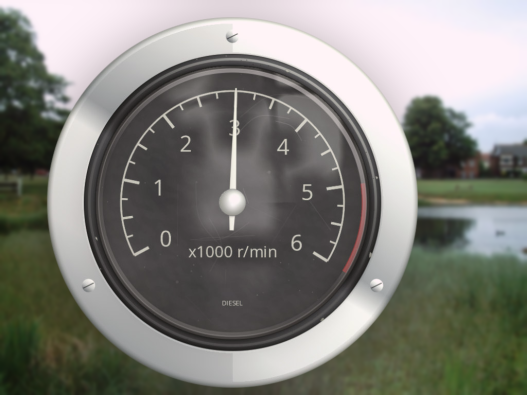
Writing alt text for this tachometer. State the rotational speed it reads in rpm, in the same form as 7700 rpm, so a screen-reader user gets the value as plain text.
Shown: 3000 rpm
